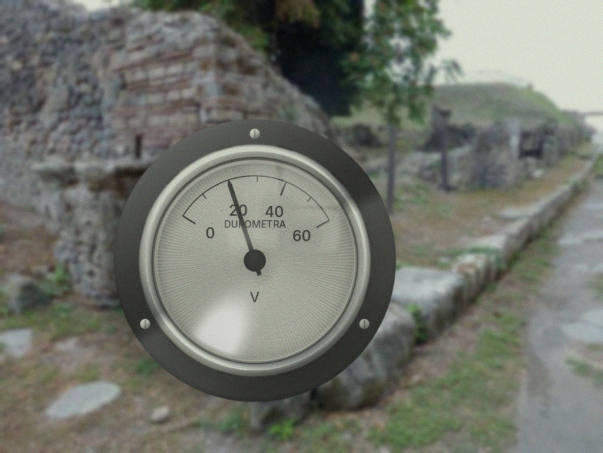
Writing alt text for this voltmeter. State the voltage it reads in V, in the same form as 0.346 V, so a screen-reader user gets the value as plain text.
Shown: 20 V
